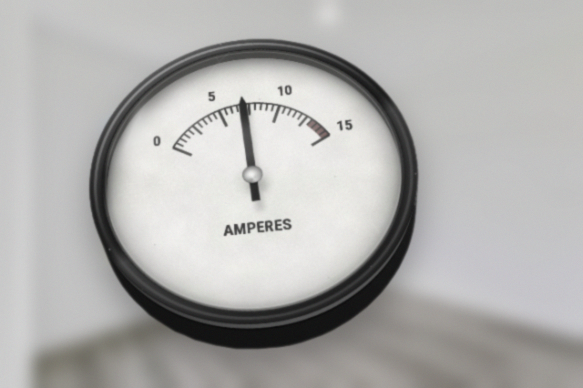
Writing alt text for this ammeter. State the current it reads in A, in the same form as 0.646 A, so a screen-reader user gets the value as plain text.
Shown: 7 A
